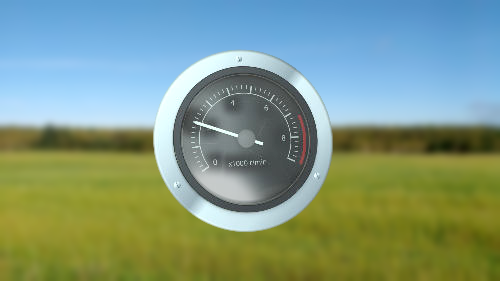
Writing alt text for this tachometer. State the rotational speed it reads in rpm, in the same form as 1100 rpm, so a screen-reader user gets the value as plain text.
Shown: 2000 rpm
